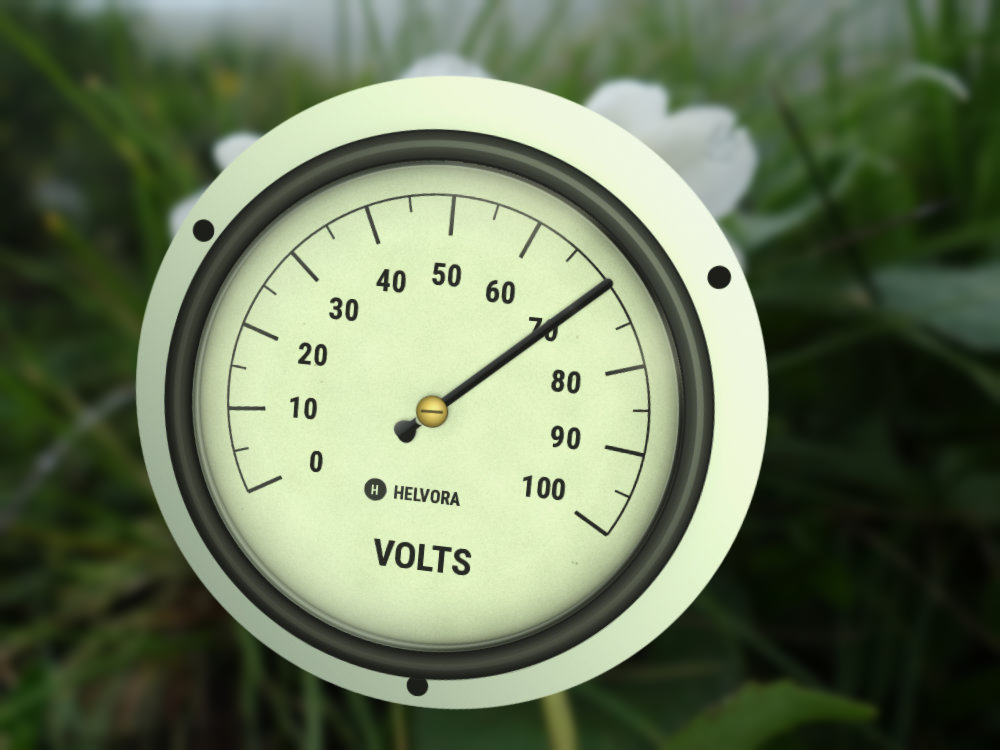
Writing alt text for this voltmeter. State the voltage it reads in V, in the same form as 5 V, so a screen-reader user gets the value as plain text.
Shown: 70 V
